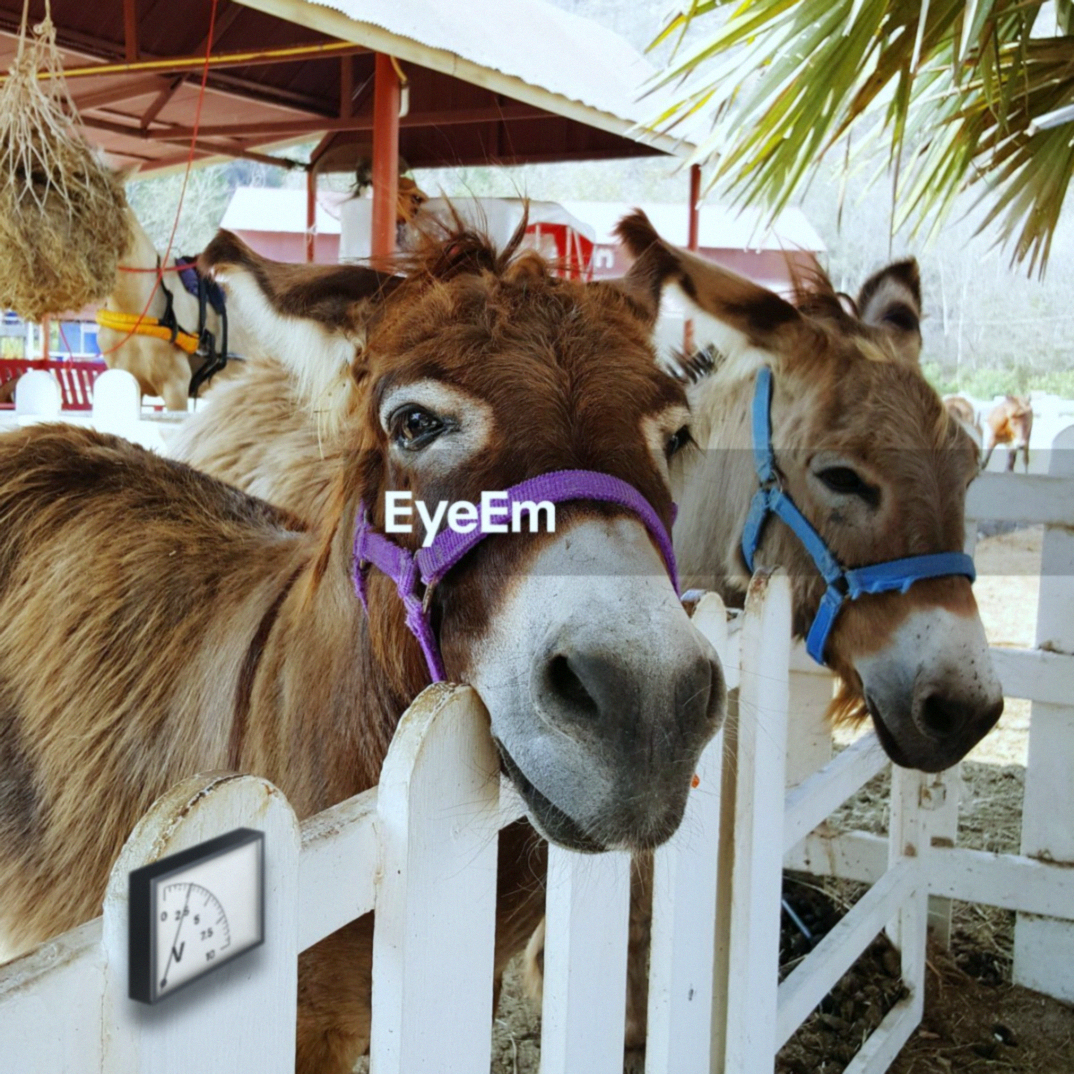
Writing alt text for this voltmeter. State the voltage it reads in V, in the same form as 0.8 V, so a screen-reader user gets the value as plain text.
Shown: 2.5 V
